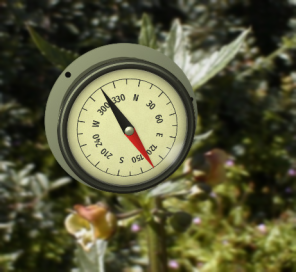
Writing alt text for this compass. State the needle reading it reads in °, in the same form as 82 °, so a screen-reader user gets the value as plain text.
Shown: 135 °
